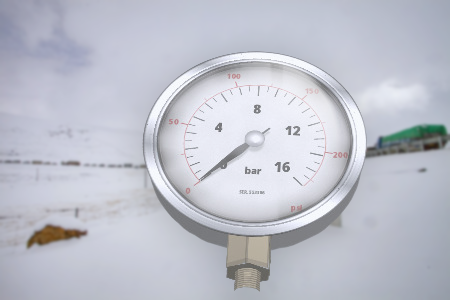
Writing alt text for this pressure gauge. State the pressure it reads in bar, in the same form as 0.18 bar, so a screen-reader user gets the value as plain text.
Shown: 0 bar
